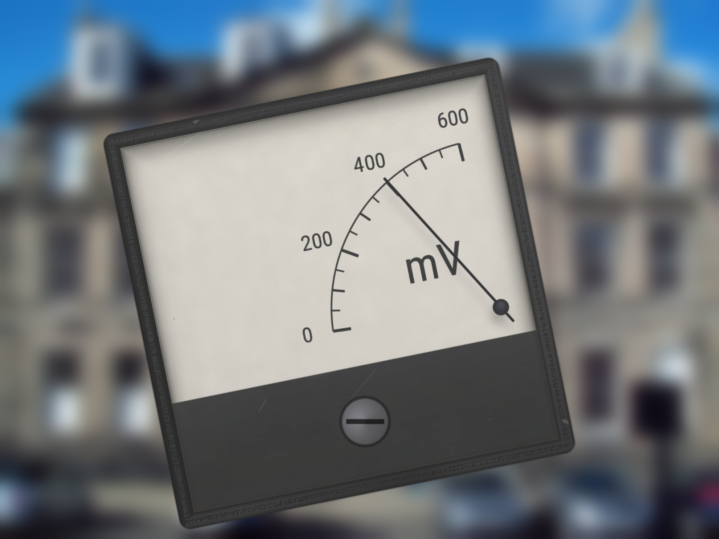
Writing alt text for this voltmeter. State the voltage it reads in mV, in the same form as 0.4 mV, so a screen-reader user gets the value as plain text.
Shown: 400 mV
